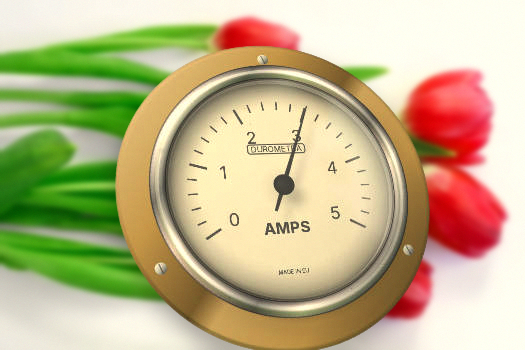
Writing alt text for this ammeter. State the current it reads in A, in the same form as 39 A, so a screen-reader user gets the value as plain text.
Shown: 3 A
